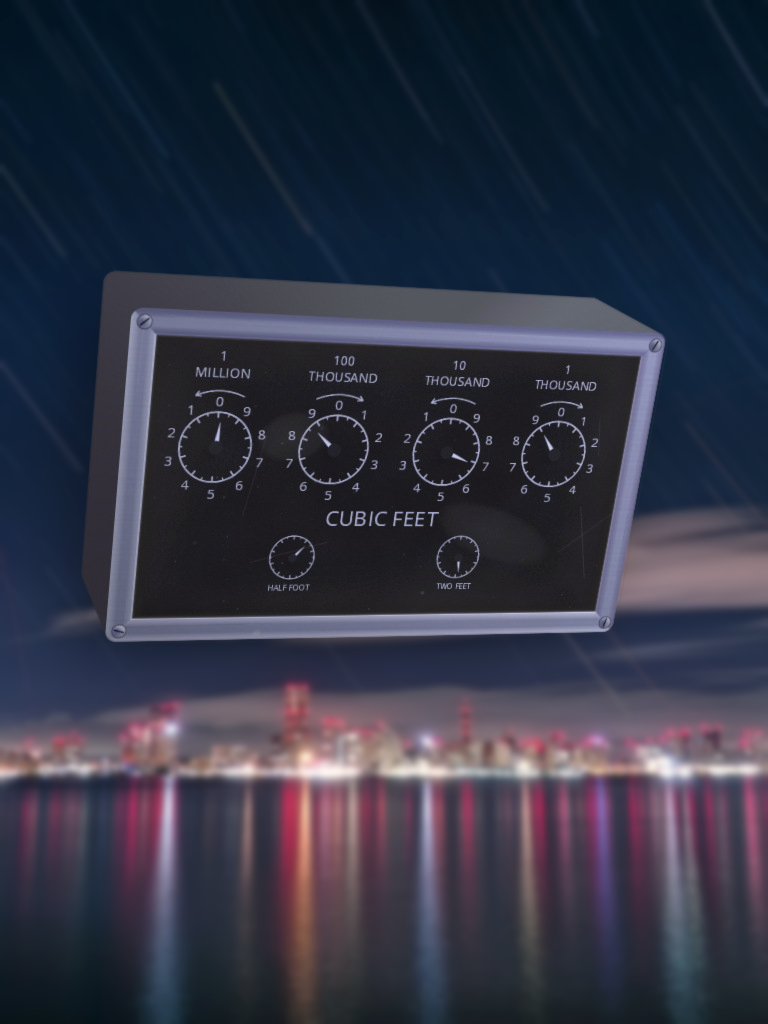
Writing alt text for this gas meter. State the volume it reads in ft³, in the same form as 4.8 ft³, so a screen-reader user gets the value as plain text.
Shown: 986900 ft³
